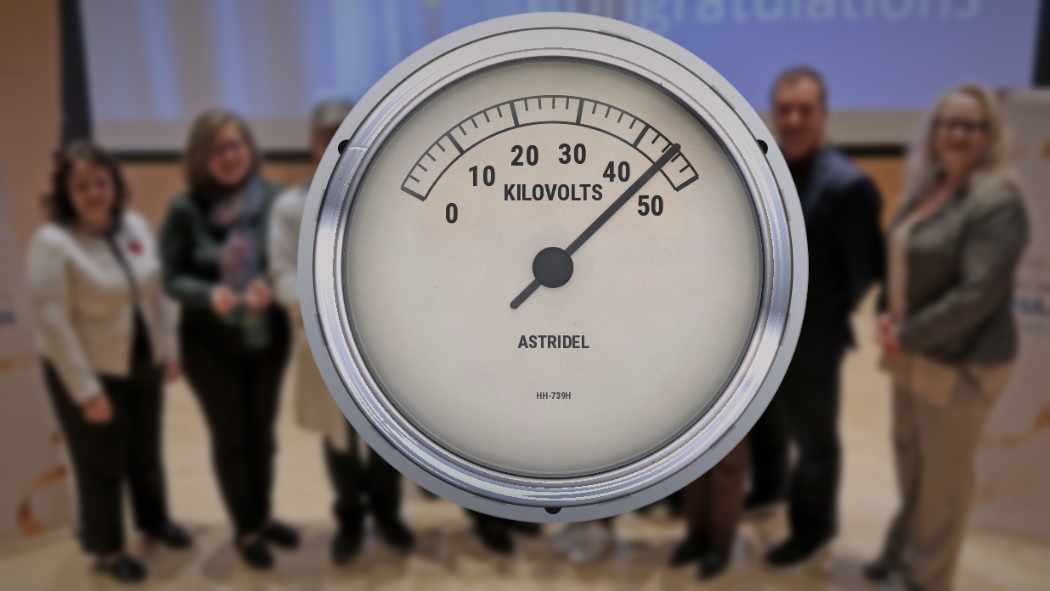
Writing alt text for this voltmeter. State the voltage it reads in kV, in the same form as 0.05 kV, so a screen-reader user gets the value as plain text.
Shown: 45 kV
